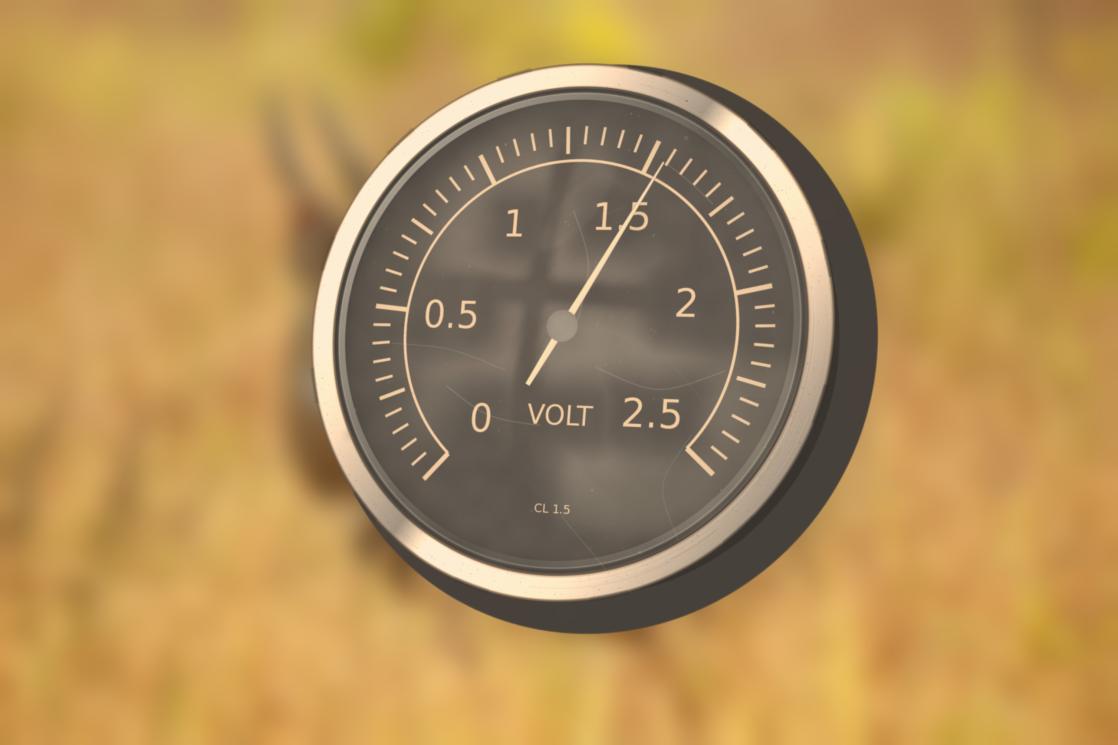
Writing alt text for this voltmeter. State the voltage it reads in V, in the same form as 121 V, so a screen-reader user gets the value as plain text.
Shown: 1.55 V
